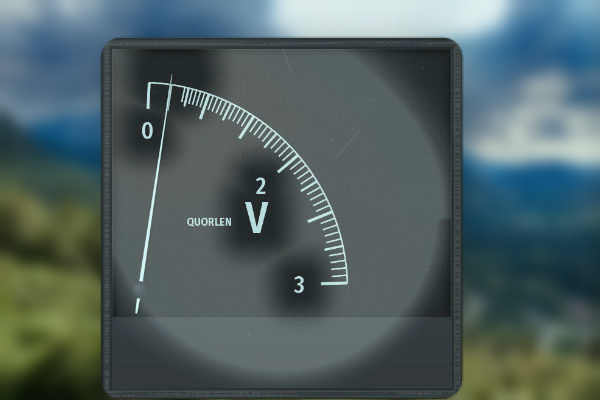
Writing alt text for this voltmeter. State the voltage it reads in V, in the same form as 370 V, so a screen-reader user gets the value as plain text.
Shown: 0.5 V
